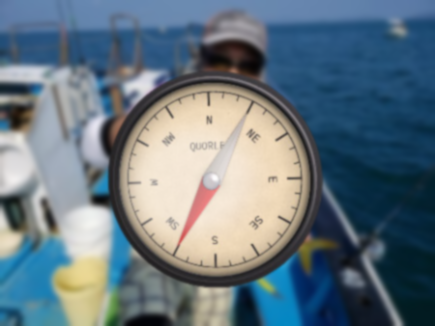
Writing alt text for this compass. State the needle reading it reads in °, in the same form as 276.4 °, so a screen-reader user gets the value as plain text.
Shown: 210 °
